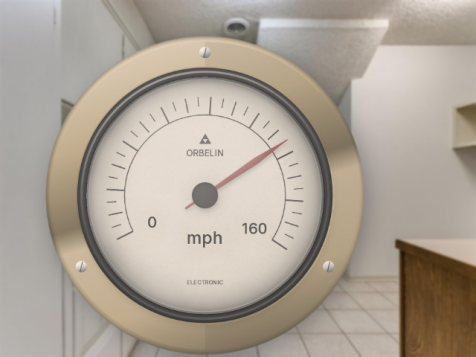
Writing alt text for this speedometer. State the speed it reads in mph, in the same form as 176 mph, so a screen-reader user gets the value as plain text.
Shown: 115 mph
